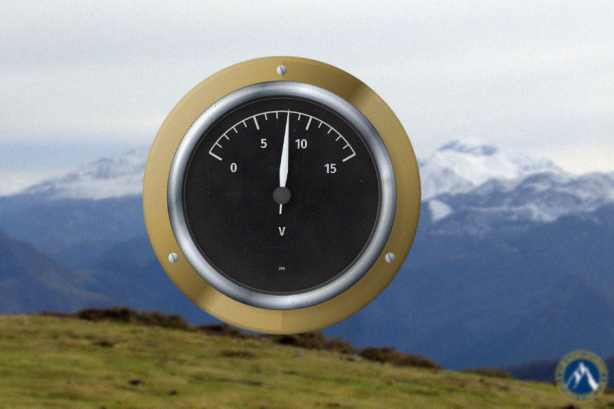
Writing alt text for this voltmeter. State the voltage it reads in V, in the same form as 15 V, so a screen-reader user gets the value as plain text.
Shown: 8 V
